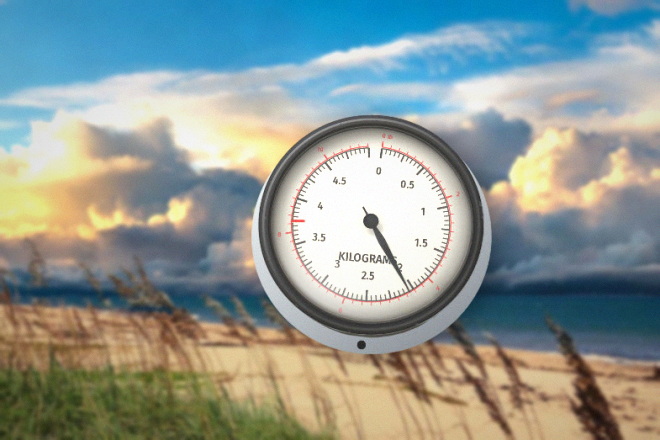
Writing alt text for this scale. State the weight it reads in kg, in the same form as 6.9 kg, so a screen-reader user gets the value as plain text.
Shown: 2.05 kg
